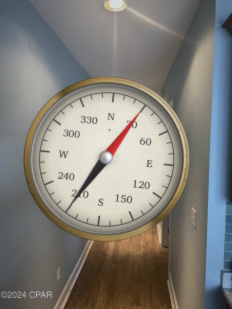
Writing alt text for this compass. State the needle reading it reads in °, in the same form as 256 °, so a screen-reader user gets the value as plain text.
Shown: 30 °
